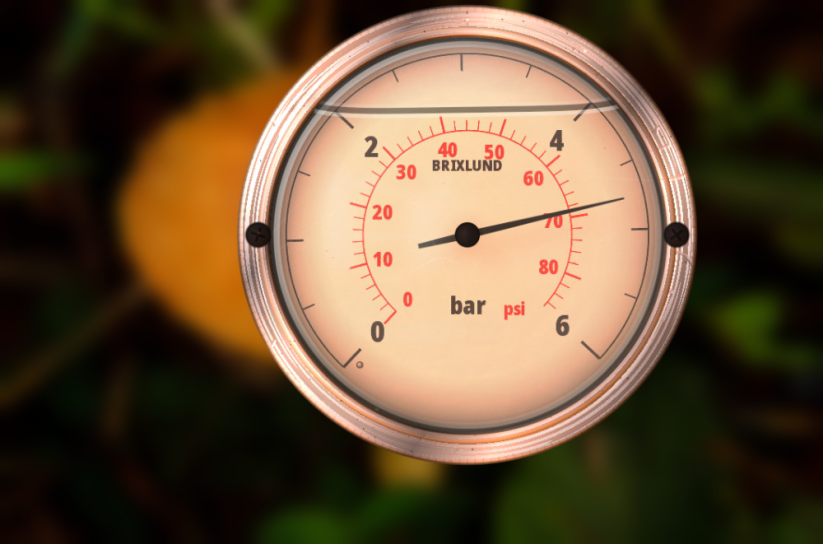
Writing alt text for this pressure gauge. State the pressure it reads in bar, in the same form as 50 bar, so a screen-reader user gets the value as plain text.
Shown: 4.75 bar
